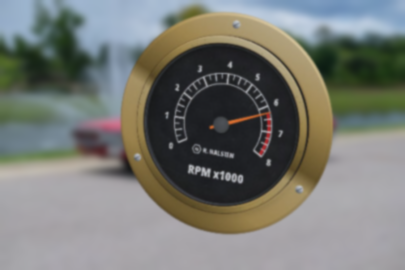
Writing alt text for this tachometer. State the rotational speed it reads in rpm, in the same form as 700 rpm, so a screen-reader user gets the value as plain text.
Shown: 6250 rpm
